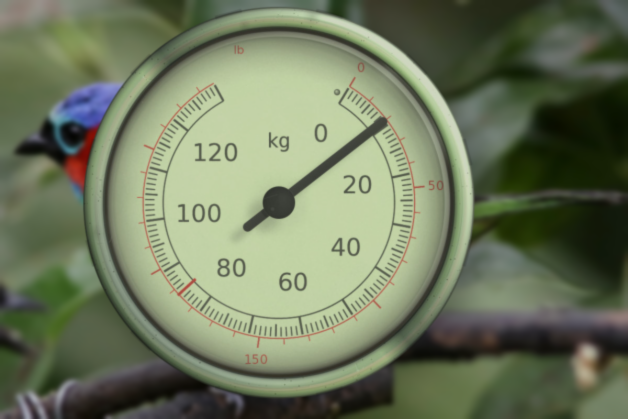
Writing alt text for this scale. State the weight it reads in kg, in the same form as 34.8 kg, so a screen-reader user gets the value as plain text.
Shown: 9 kg
